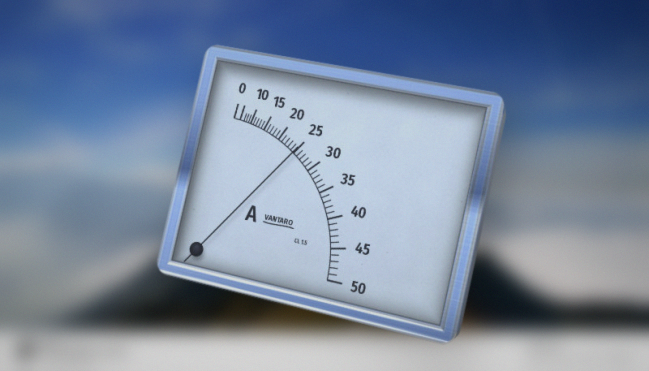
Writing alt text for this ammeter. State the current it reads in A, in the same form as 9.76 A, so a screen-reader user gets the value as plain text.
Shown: 25 A
